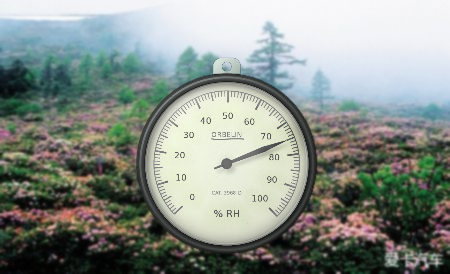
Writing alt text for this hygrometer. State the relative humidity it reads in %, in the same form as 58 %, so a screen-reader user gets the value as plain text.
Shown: 75 %
